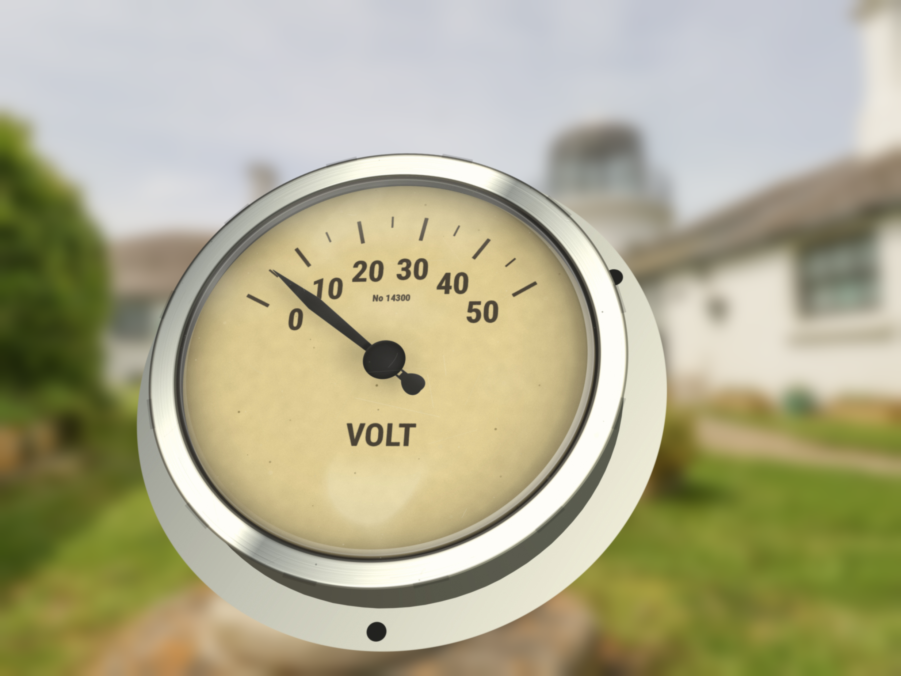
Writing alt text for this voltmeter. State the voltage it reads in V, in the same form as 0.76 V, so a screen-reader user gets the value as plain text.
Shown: 5 V
